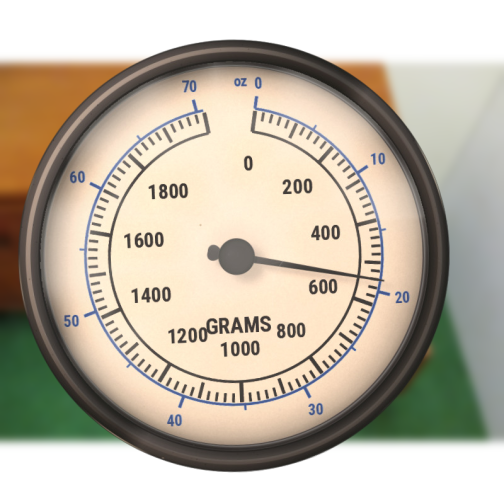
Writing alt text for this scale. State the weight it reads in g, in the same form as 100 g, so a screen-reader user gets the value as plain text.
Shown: 540 g
